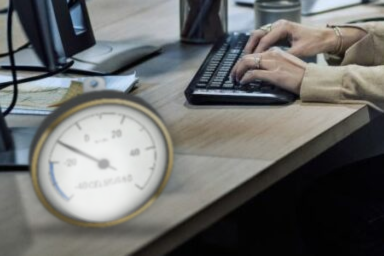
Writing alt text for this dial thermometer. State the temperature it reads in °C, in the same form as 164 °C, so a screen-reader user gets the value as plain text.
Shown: -10 °C
